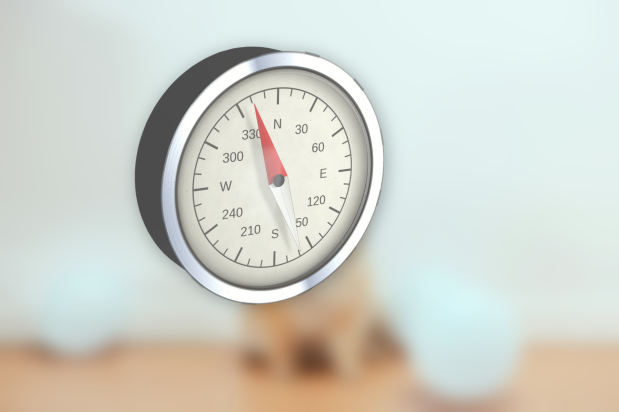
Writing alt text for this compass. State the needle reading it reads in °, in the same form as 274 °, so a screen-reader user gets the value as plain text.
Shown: 340 °
